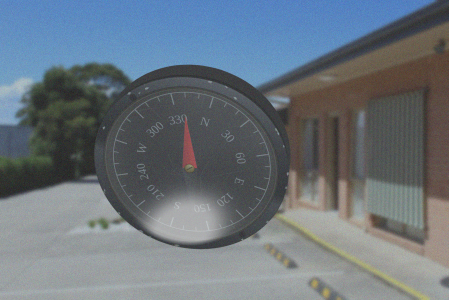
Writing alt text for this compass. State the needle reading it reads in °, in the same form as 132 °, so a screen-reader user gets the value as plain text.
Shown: 340 °
